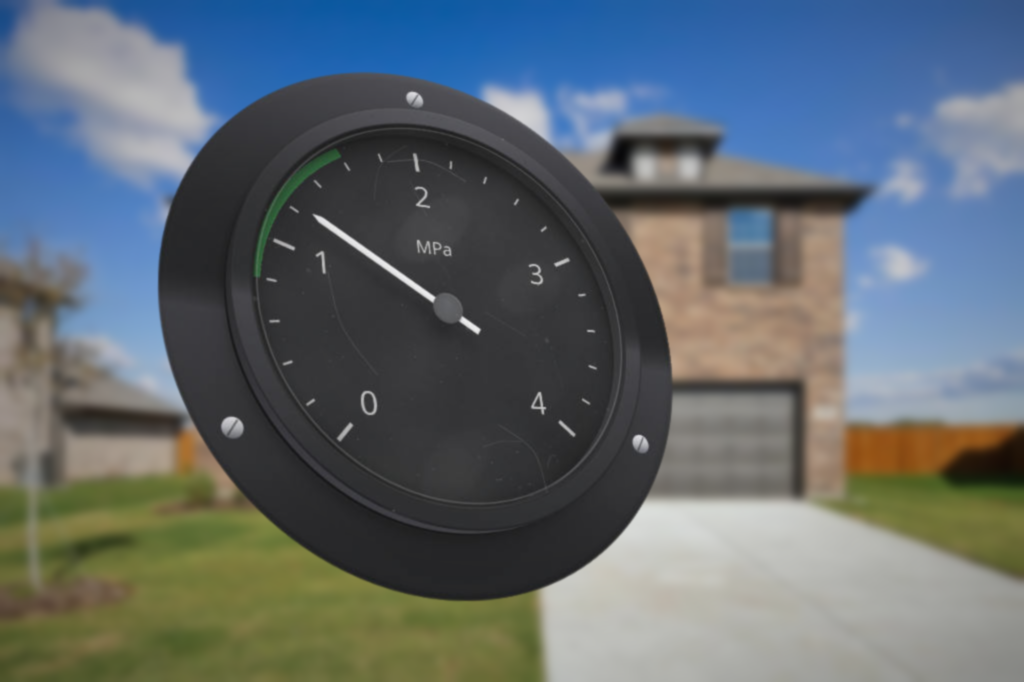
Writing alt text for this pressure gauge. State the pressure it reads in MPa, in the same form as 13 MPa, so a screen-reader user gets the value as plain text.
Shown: 1.2 MPa
